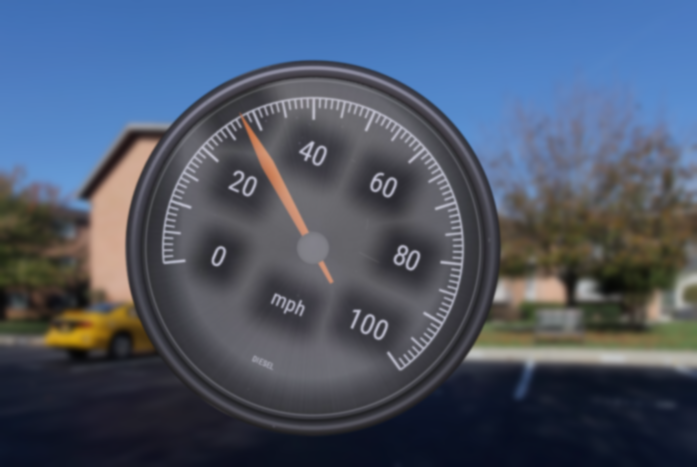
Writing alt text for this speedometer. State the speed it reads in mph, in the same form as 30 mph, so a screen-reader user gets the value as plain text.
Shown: 28 mph
